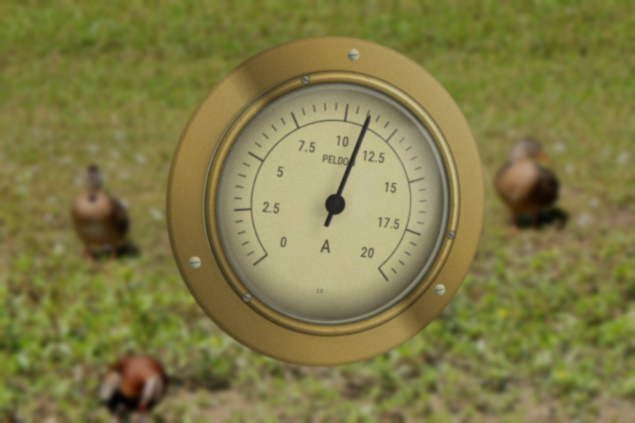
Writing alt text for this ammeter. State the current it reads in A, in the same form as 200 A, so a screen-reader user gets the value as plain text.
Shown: 11 A
